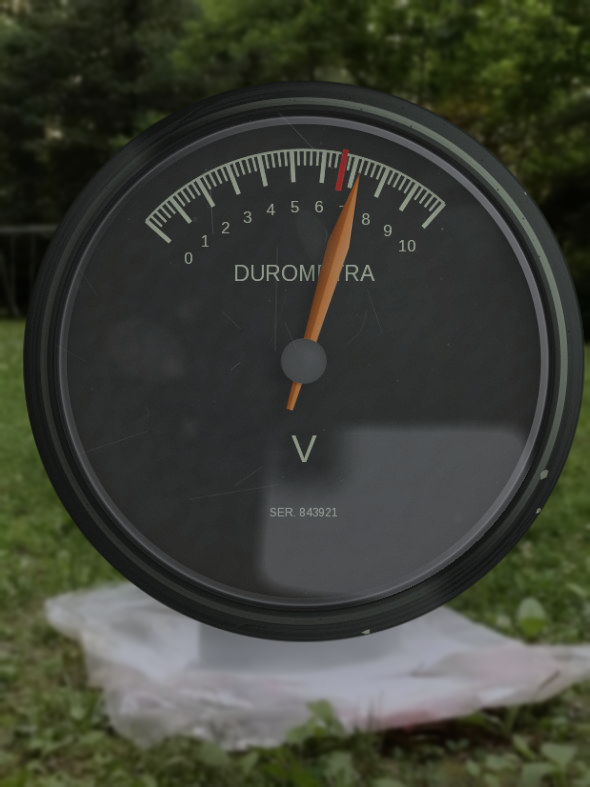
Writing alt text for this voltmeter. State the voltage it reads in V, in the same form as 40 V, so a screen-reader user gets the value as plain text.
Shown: 7.2 V
